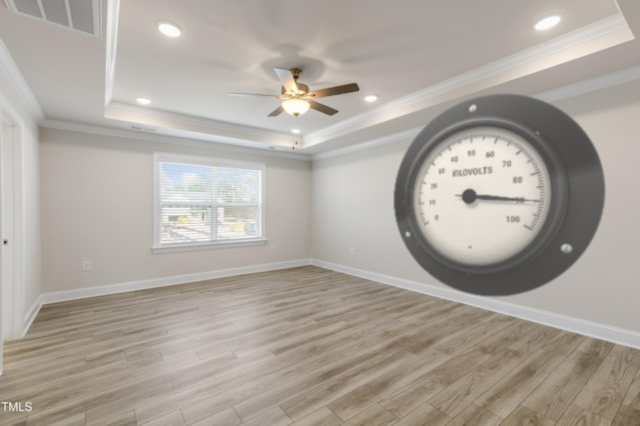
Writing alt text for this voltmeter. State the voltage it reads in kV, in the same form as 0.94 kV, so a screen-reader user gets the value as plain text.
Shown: 90 kV
